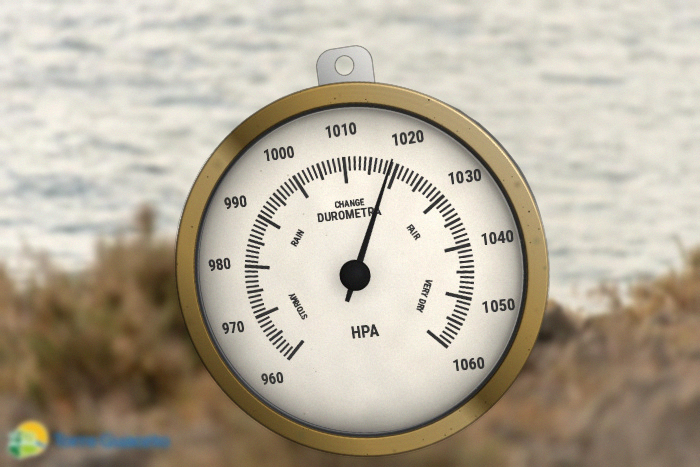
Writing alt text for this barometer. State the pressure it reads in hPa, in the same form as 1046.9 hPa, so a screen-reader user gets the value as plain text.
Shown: 1019 hPa
